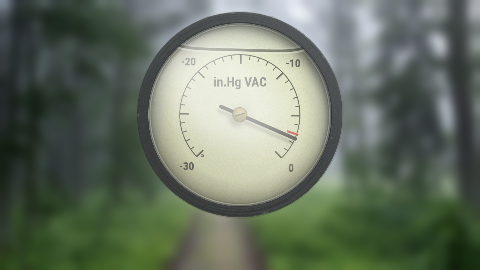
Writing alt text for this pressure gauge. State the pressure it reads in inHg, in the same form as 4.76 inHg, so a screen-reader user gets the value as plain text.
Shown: -2.5 inHg
